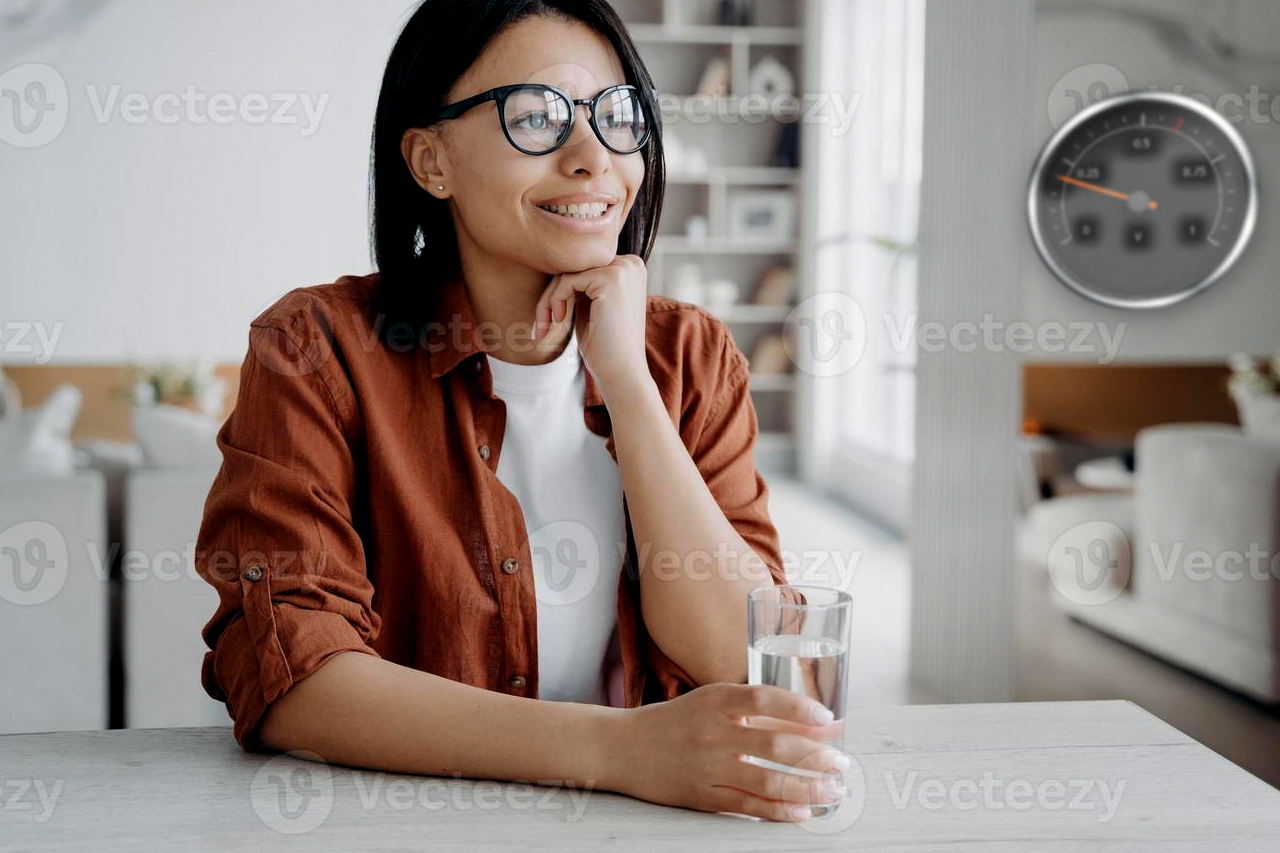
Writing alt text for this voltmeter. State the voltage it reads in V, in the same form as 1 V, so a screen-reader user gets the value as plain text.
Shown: 0.2 V
